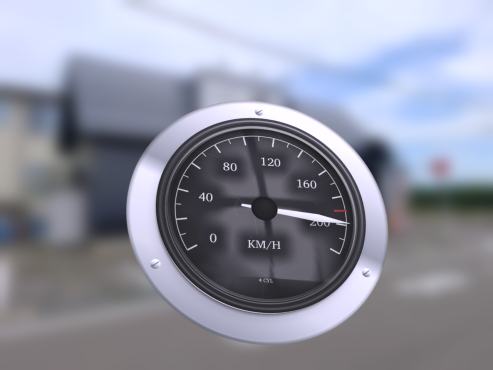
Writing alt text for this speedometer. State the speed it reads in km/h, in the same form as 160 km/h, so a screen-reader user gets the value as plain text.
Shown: 200 km/h
